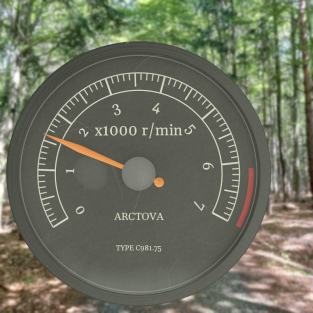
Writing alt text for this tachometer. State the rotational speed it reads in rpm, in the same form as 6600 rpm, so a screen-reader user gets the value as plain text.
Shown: 1600 rpm
